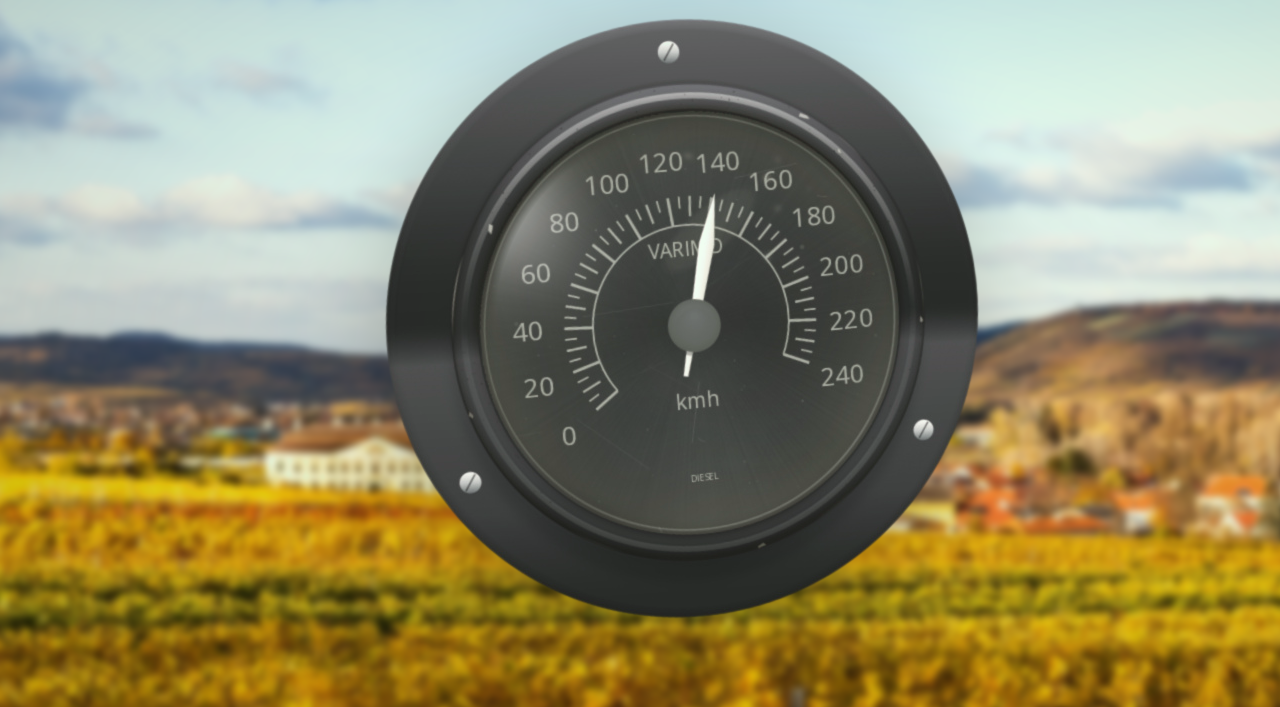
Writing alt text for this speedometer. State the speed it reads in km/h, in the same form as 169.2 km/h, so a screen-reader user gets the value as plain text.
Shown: 140 km/h
